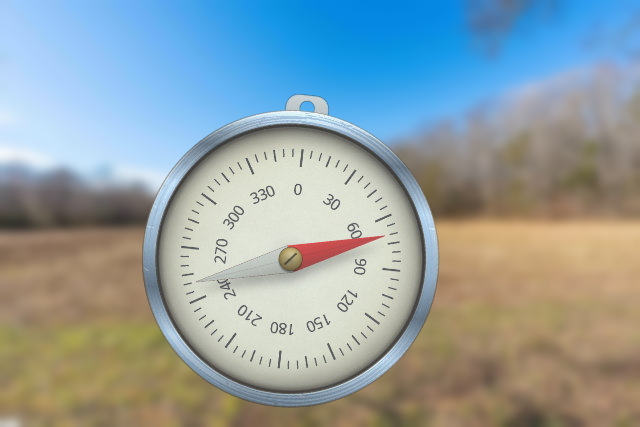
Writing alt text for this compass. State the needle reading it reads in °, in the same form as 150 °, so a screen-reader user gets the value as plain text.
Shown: 70 °
